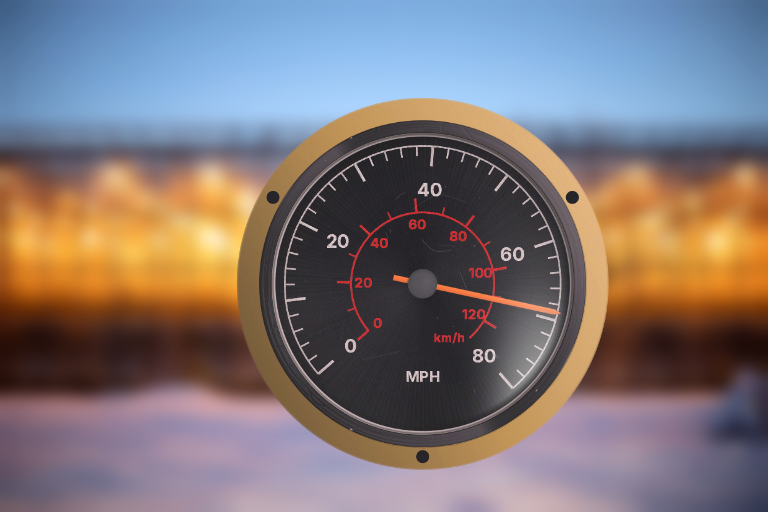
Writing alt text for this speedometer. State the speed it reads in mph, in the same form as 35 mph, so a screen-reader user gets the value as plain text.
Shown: 69 mph
